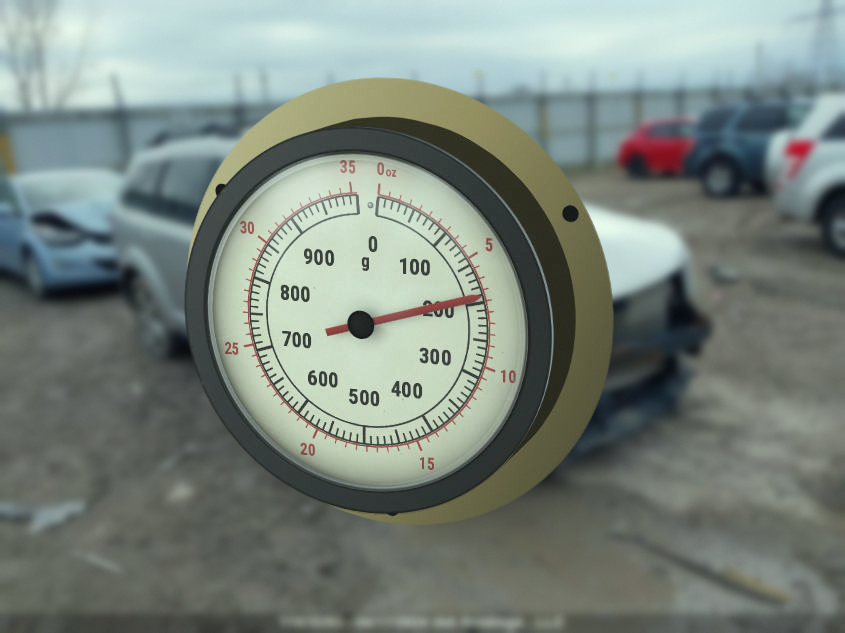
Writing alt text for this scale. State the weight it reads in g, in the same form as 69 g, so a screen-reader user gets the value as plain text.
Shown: 190 g
